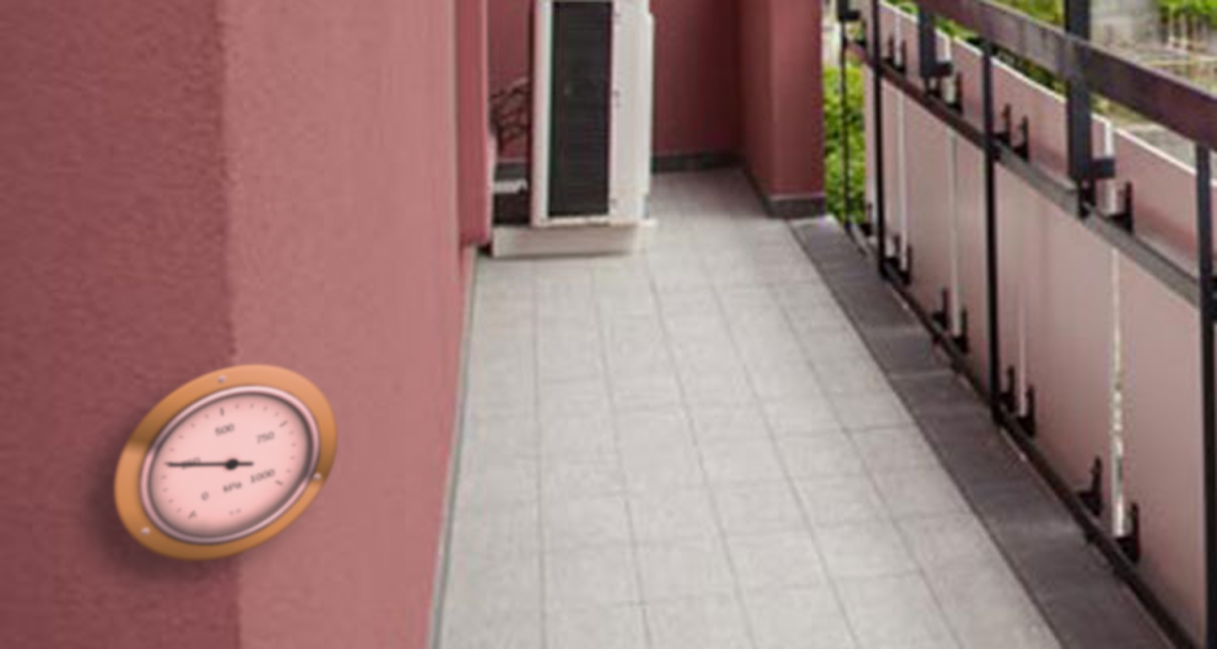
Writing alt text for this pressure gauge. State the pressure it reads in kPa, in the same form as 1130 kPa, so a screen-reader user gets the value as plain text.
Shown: 250 kPa
